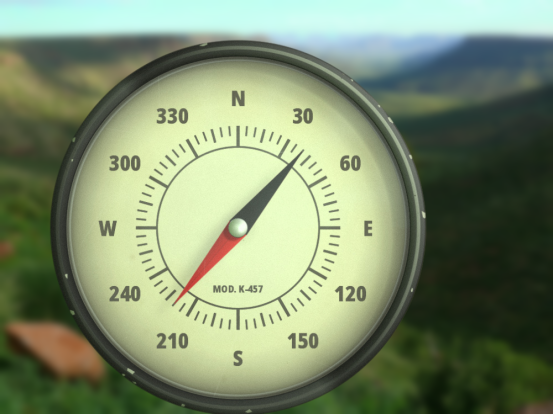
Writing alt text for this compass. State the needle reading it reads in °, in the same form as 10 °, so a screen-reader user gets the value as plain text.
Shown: 220 °
